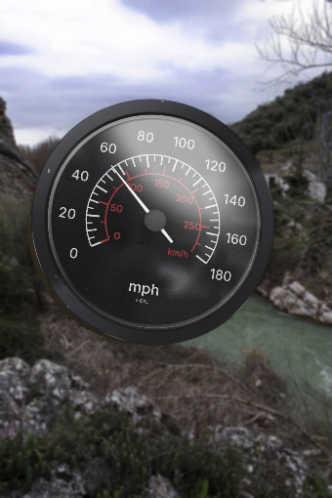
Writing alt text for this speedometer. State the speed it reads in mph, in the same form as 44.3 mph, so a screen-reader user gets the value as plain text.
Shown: 55 mph
